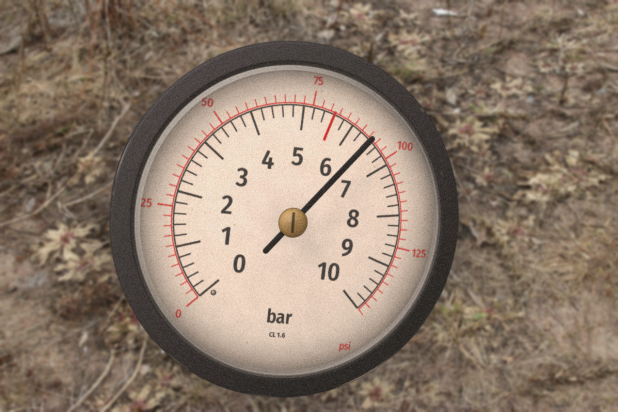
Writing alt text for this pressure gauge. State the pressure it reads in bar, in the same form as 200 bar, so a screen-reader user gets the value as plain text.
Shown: 6.4 bar
